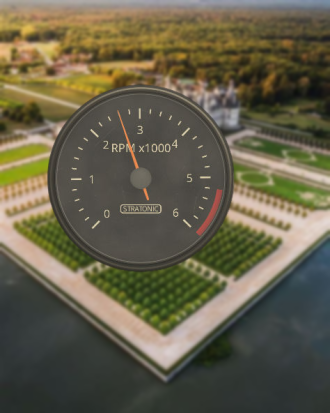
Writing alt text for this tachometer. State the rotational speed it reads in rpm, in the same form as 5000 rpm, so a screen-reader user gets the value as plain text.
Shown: 2600 rpm
